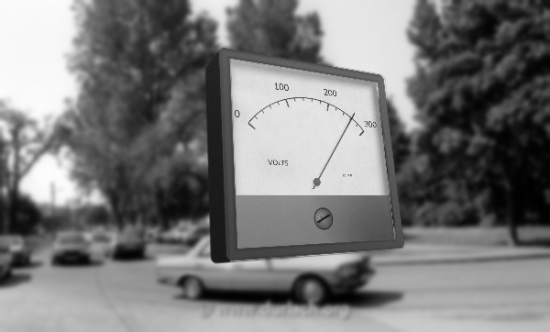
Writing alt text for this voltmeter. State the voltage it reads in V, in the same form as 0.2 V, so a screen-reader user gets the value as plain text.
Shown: 260 V
